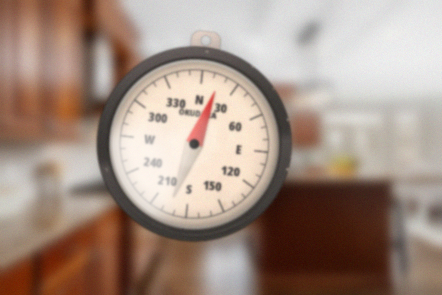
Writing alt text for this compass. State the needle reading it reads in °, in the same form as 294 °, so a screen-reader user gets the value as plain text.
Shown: 15 °
